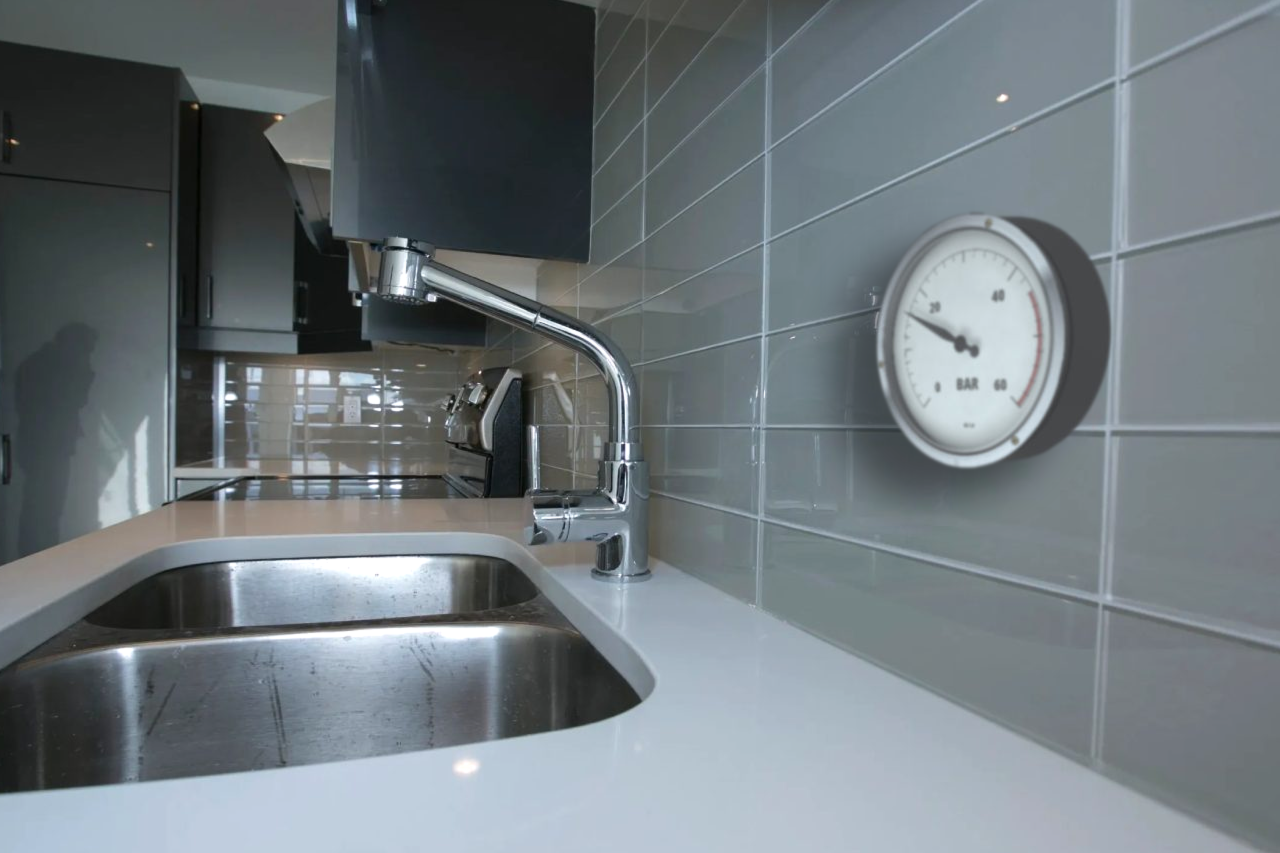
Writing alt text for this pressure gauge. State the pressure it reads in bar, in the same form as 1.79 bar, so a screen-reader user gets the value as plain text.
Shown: 16 bar
